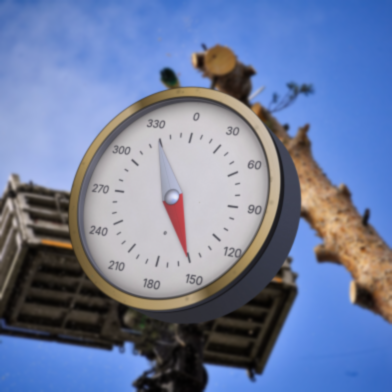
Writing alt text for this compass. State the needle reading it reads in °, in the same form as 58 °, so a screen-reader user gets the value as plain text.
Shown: 150 °
